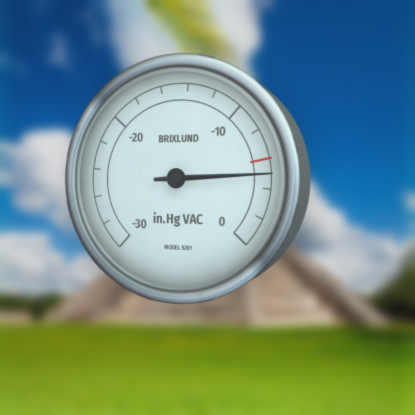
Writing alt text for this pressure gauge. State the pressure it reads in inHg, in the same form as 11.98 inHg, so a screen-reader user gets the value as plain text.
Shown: -5 inHg
